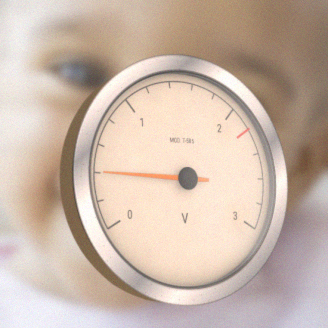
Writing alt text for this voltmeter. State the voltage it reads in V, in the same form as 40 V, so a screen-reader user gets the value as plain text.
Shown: 0.4 V
